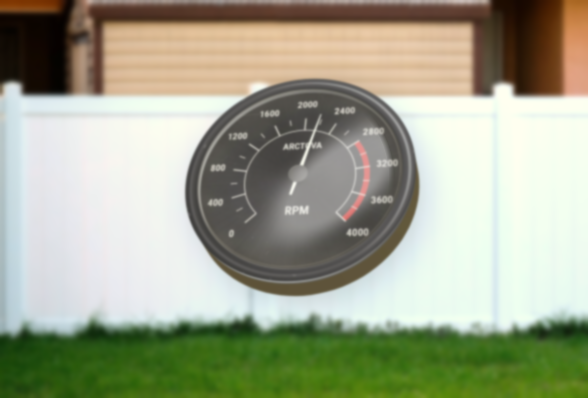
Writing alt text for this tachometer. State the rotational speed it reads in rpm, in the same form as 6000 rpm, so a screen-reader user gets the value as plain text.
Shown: 2200 rpm
